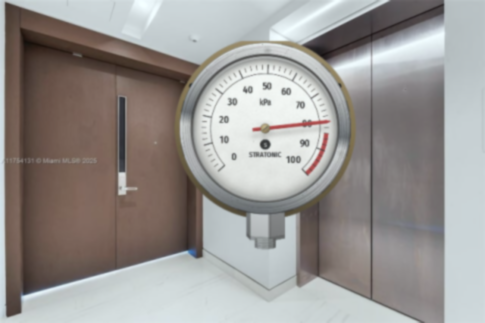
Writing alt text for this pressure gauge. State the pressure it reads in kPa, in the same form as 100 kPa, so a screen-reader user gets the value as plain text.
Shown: 80 kPa
